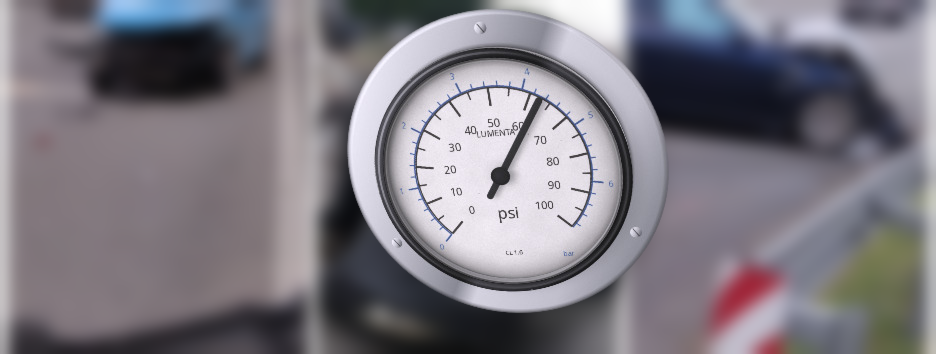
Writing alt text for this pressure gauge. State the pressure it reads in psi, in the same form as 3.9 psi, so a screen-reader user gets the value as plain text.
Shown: 62.5 psi
